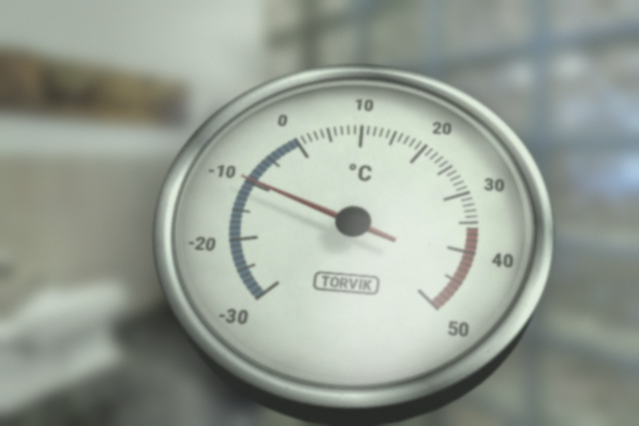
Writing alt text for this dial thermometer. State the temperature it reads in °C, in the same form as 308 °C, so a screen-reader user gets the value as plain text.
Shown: -10 °C
